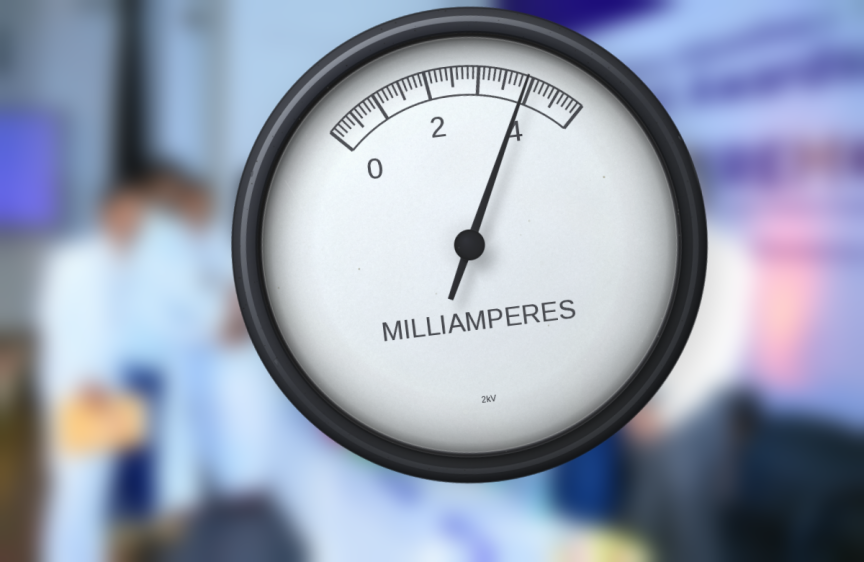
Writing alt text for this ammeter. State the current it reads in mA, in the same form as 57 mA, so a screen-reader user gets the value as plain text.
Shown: 3.9 mA
